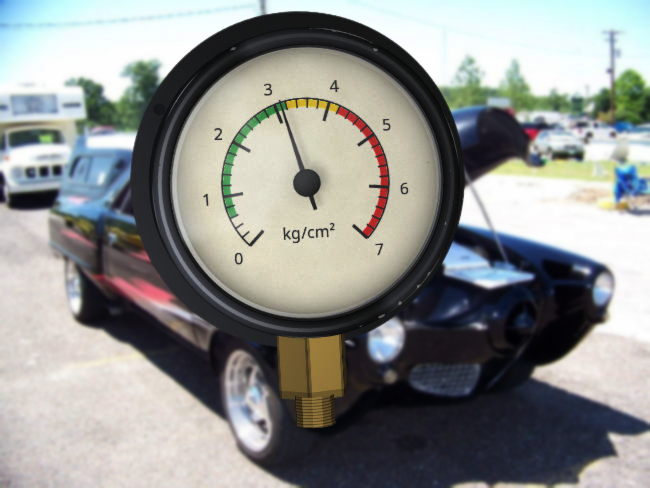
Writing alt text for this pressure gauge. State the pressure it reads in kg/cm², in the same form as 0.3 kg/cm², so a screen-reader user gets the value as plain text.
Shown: 3.1 kg/cm²
